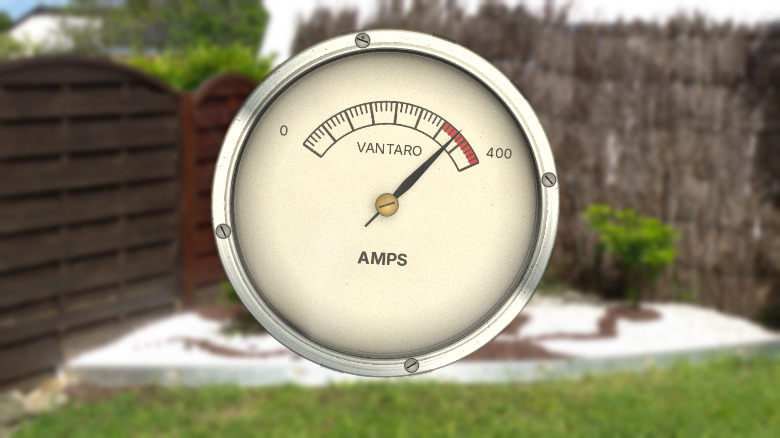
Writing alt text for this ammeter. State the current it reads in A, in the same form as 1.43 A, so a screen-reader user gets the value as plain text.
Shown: 330 A
